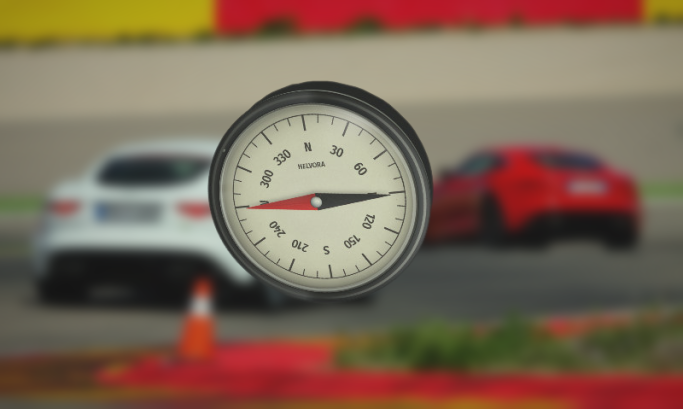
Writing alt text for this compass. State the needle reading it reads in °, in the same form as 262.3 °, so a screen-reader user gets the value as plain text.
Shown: 270 °
